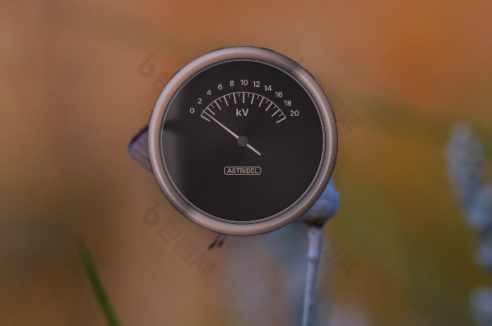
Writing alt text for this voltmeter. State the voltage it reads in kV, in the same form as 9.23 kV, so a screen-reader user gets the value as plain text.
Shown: 1 kV
